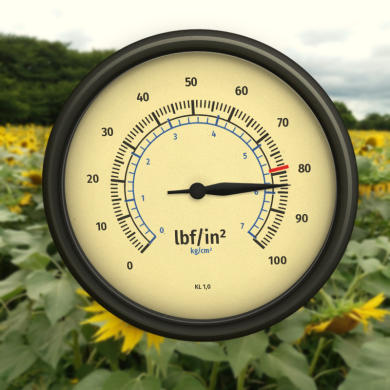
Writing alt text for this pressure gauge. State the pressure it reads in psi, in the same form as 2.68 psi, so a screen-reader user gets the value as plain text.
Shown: 83 psi
